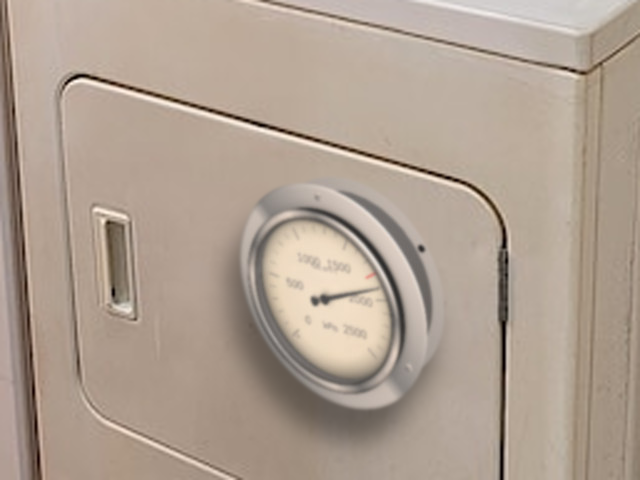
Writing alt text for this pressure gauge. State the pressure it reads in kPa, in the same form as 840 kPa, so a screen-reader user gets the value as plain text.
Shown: 1900 kPa
